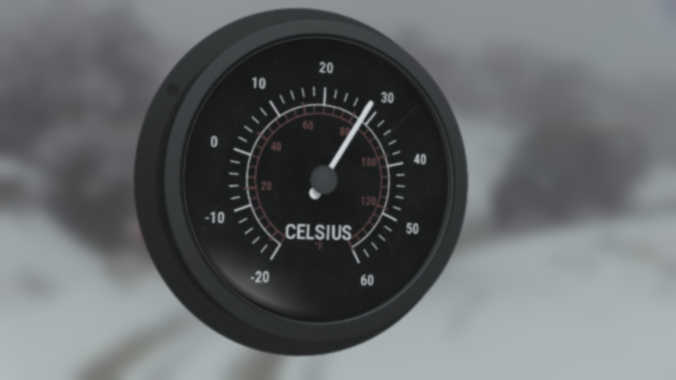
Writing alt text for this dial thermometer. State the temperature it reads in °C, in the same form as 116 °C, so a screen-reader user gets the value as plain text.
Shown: 28 °C
